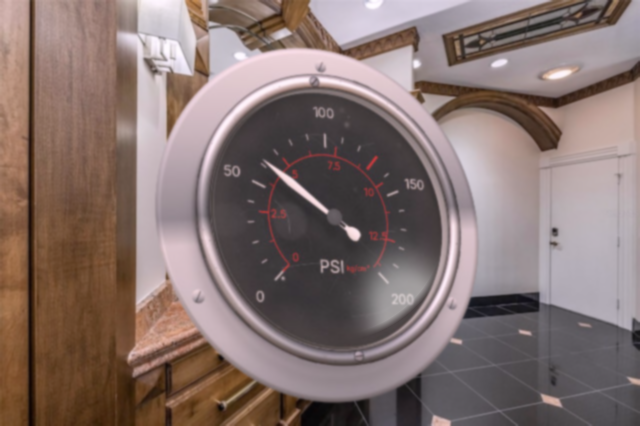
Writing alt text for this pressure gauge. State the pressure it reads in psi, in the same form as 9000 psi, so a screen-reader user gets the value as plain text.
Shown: 60 psi
